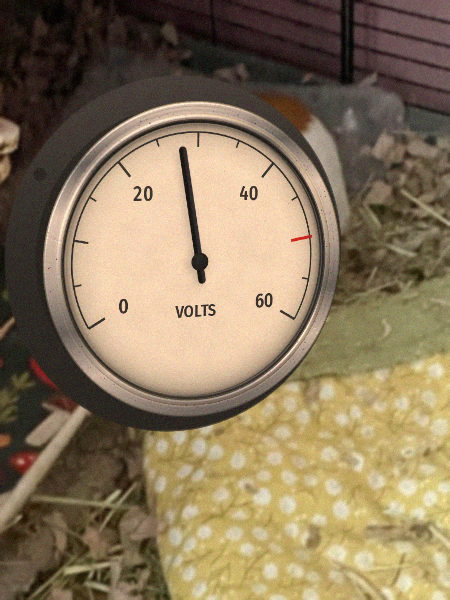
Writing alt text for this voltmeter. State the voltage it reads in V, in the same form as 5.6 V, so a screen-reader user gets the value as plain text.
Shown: 27.5 V
